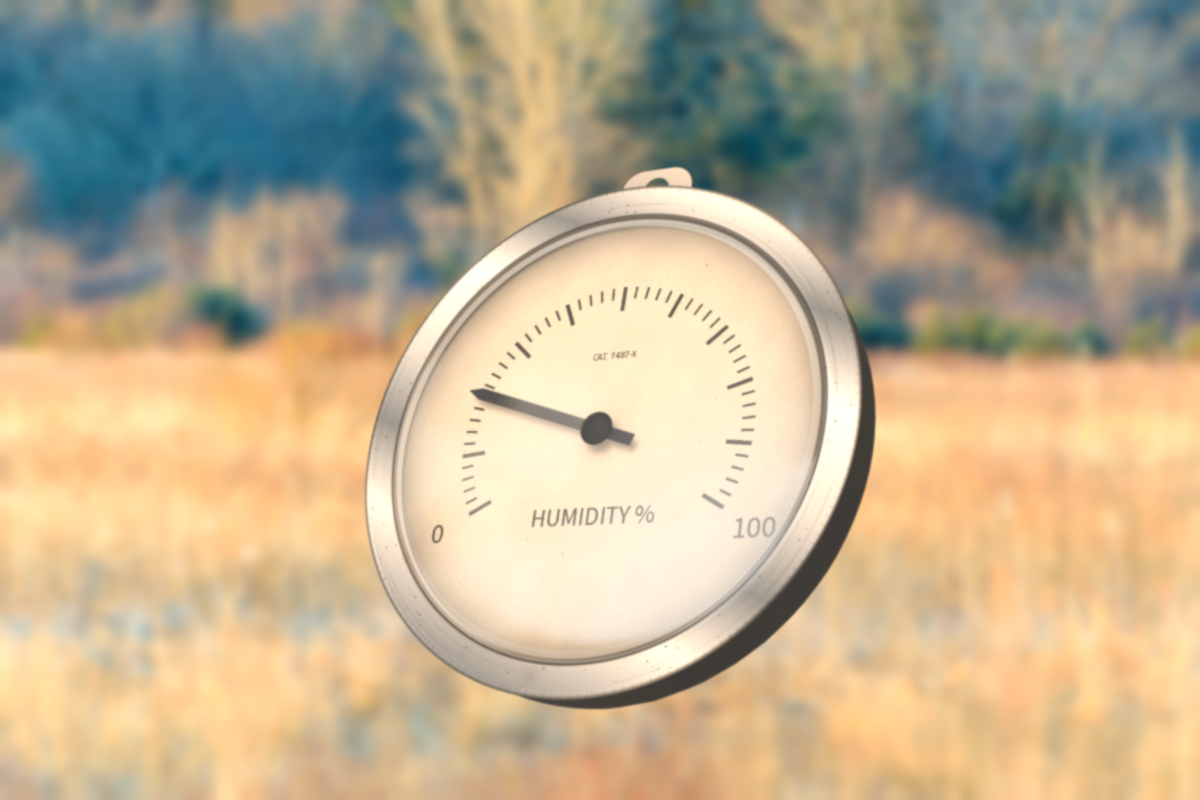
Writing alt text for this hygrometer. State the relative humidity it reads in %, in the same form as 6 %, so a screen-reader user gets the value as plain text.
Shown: 20 %
